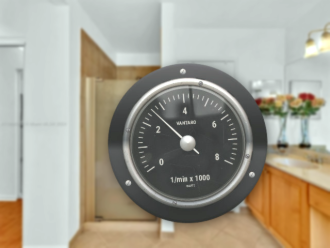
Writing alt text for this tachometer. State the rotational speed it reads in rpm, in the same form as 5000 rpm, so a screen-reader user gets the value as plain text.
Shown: 2600 rpm
